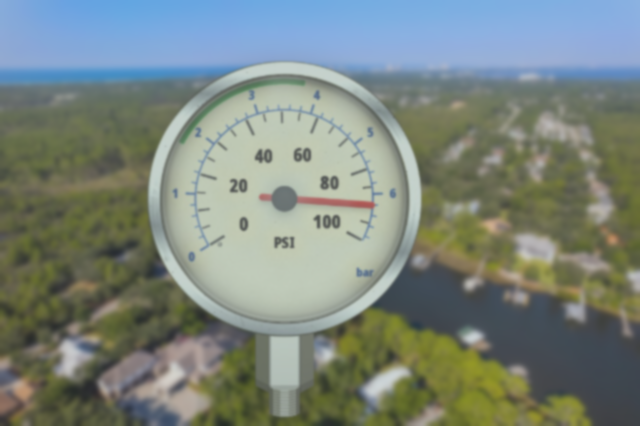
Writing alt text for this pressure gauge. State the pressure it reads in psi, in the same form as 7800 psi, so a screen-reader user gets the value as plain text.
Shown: 90 psi
